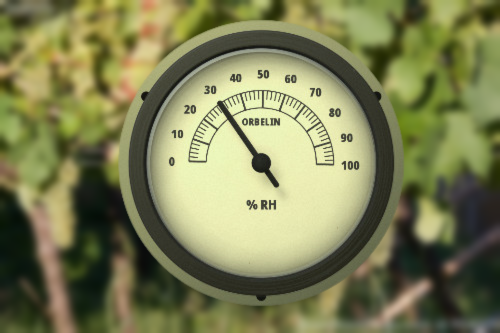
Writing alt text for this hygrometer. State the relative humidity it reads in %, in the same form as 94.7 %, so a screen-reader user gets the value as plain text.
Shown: 30 %
